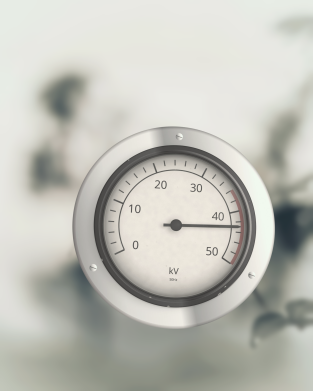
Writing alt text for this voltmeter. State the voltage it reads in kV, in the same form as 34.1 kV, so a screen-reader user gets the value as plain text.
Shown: 43 kV
